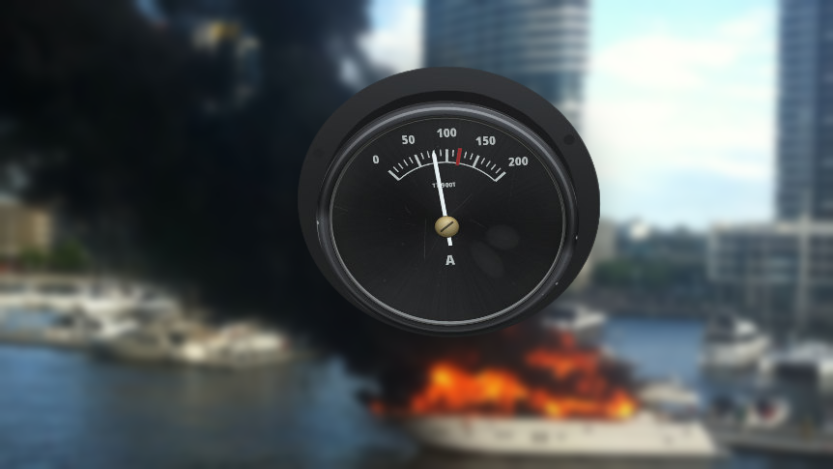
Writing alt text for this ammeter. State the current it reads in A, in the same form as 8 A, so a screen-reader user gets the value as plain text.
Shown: 80 A
